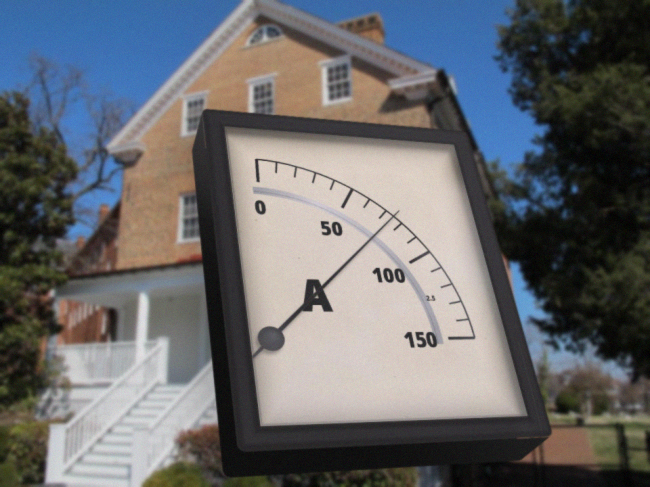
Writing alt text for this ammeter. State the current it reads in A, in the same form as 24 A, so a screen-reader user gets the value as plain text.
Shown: 75 A
